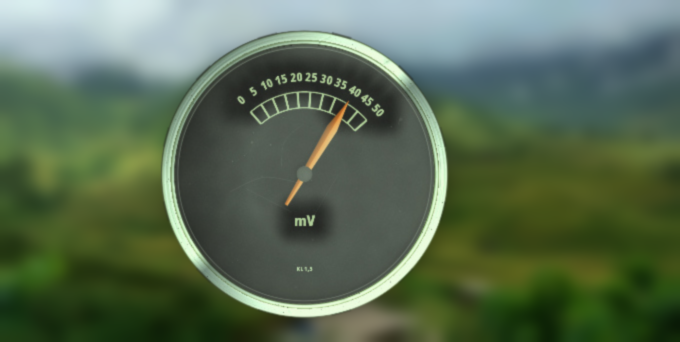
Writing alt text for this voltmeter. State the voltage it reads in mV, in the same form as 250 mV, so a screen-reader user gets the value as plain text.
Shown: 40 mV
